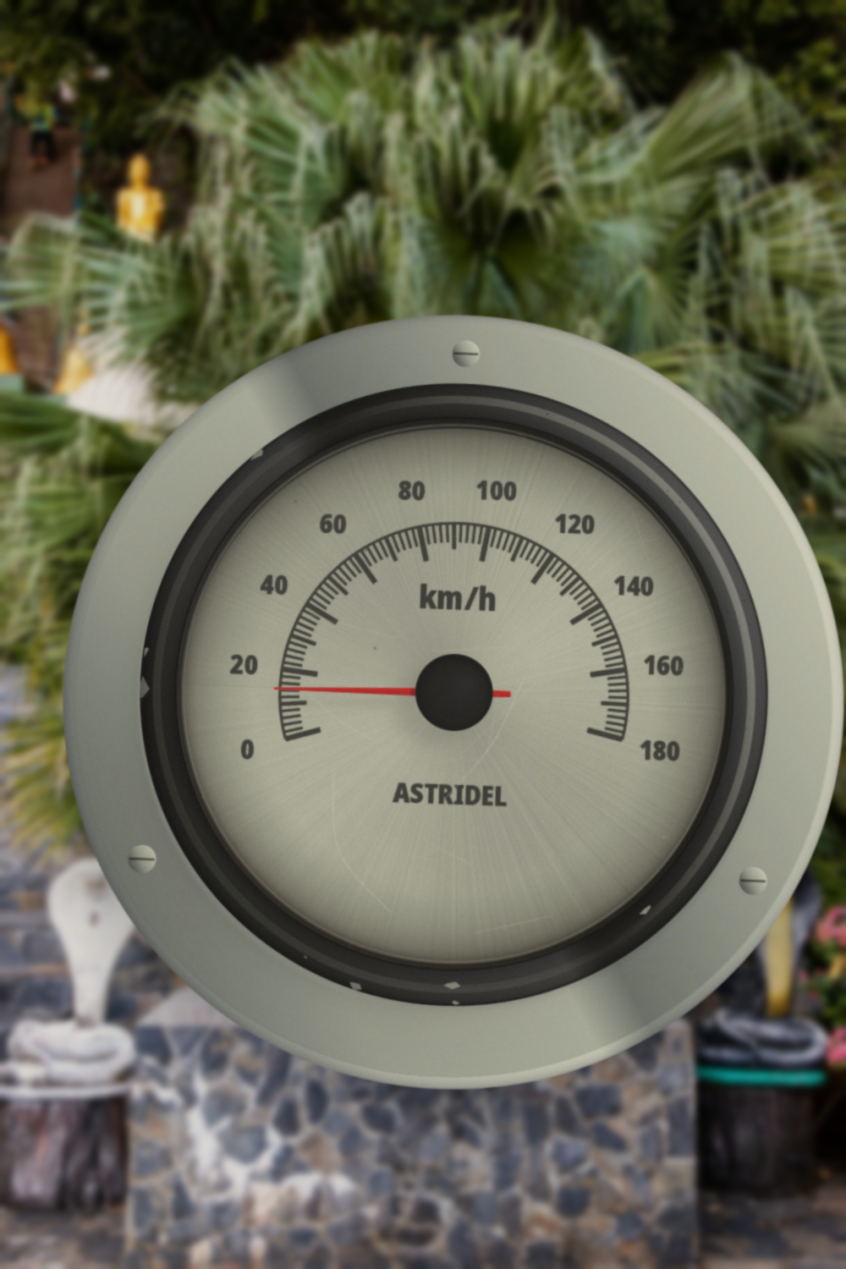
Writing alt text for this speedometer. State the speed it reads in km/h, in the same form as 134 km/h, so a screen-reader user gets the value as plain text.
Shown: 14 km/h
